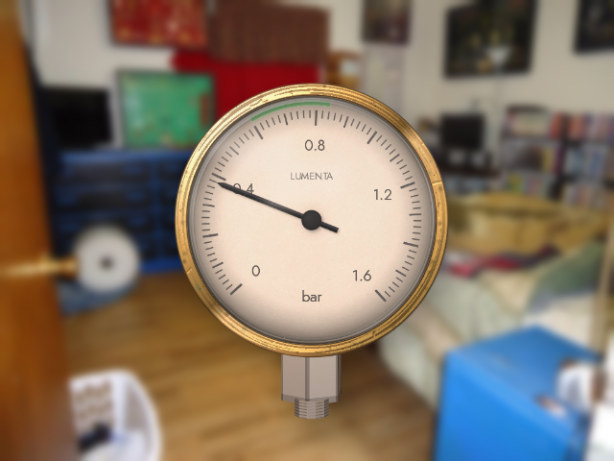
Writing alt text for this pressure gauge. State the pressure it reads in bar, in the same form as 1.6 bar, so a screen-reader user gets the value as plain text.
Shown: 0.38 bar
